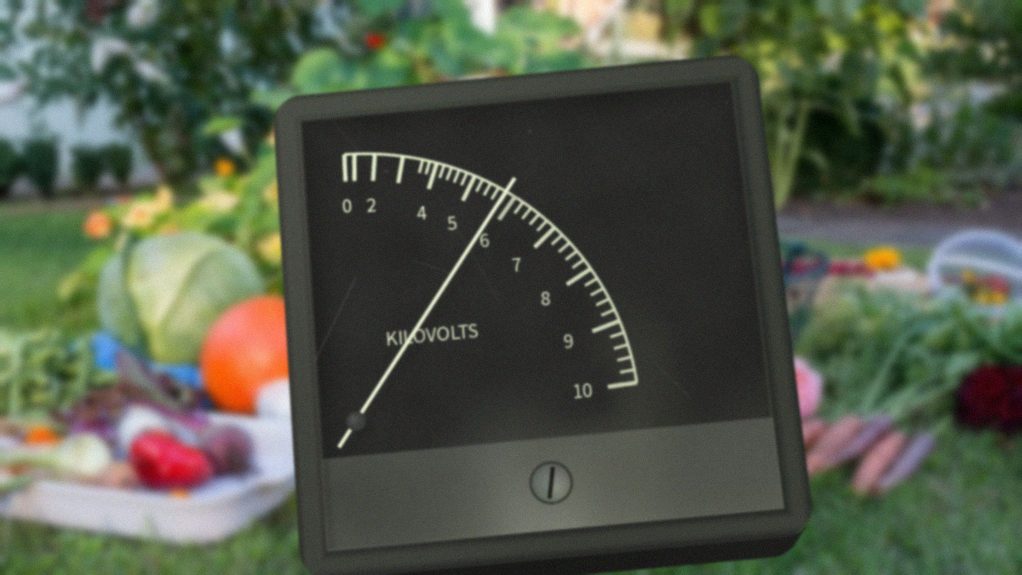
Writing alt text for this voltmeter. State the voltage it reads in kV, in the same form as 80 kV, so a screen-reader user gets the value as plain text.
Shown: 5.8 kV
